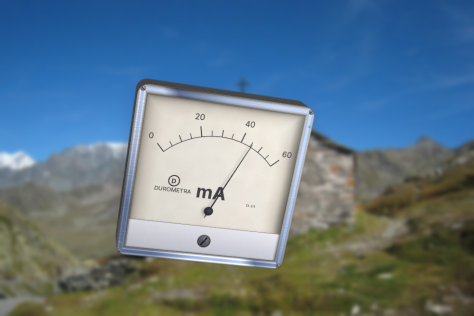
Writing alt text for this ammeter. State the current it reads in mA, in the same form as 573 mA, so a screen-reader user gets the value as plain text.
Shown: 45 mA
